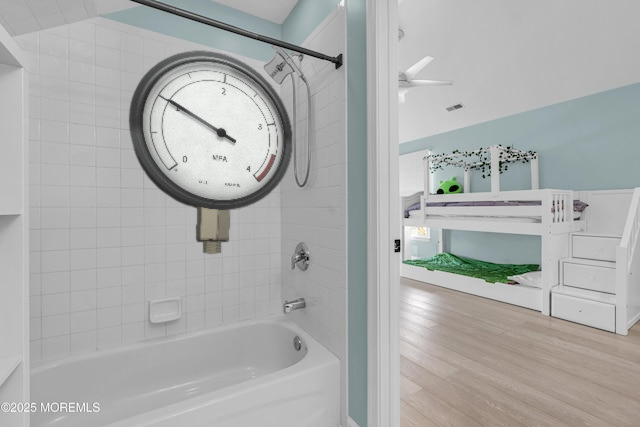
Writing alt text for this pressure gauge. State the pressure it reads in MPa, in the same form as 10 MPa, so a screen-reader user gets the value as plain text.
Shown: 1 MPa
